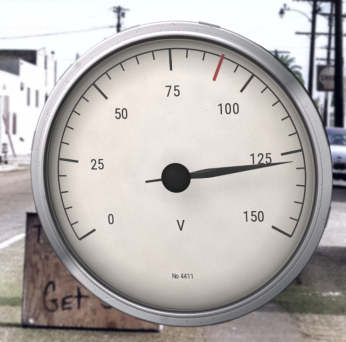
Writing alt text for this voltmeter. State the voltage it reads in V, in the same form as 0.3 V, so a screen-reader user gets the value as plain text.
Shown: 127.5 V
